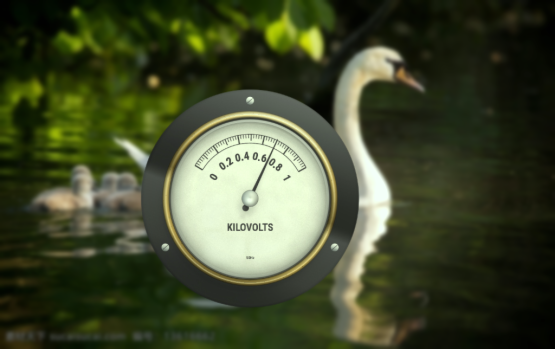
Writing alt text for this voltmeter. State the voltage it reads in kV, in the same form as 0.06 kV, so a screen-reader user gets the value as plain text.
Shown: 0.7 kV
